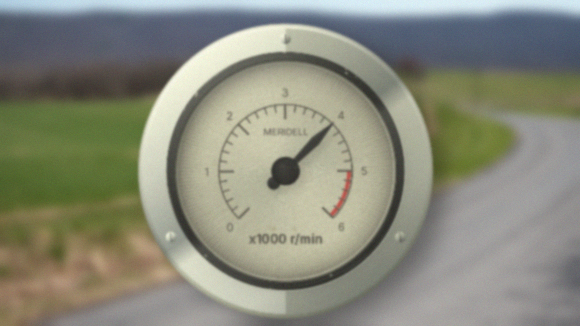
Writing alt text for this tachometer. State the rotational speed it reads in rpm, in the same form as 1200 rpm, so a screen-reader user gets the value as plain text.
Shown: 4000 rpm
